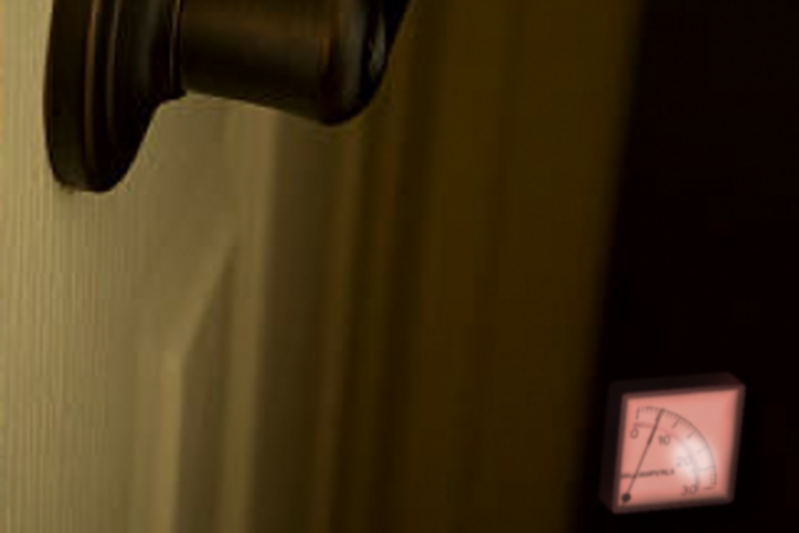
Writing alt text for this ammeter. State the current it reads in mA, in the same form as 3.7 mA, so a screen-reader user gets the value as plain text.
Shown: 5 mA
